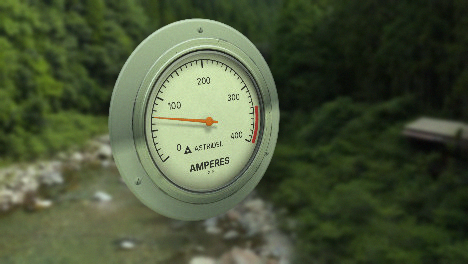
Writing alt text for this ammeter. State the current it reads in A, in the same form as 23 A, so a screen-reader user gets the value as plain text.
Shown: 70 A
